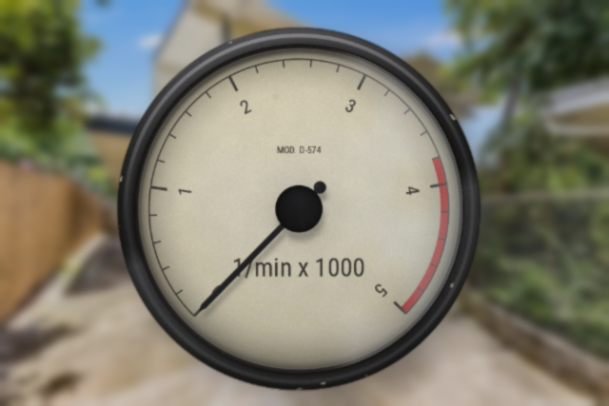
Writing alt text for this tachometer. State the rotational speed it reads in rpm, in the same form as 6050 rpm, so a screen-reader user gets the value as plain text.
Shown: 0 rpm
